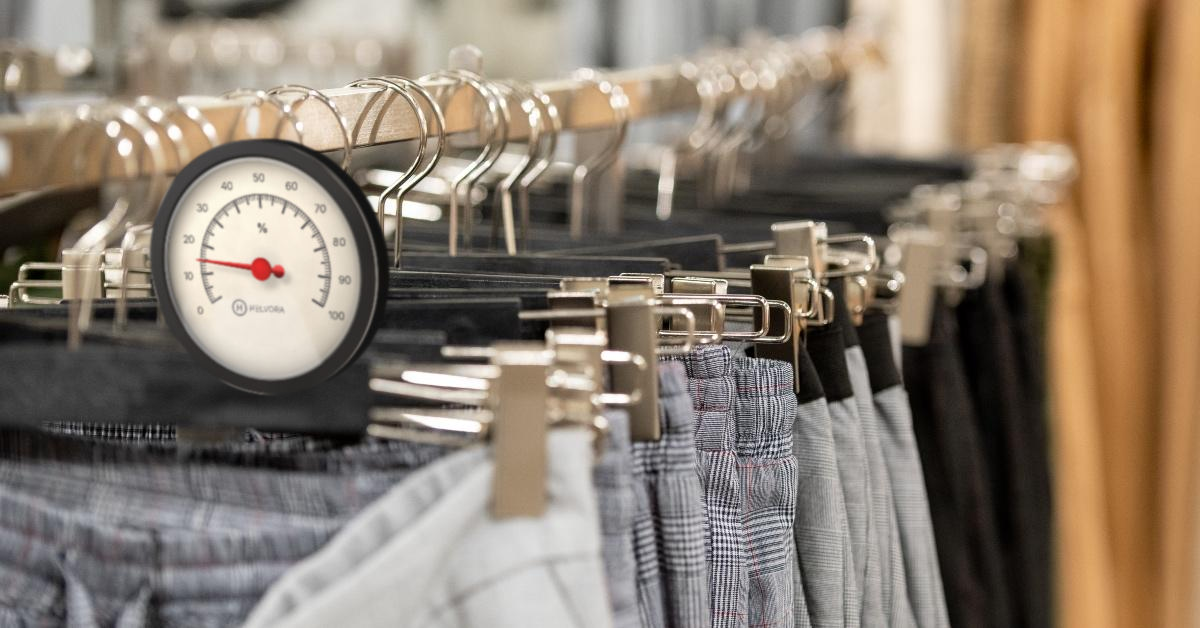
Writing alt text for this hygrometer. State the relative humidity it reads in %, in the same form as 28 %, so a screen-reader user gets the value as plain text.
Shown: 15 %
